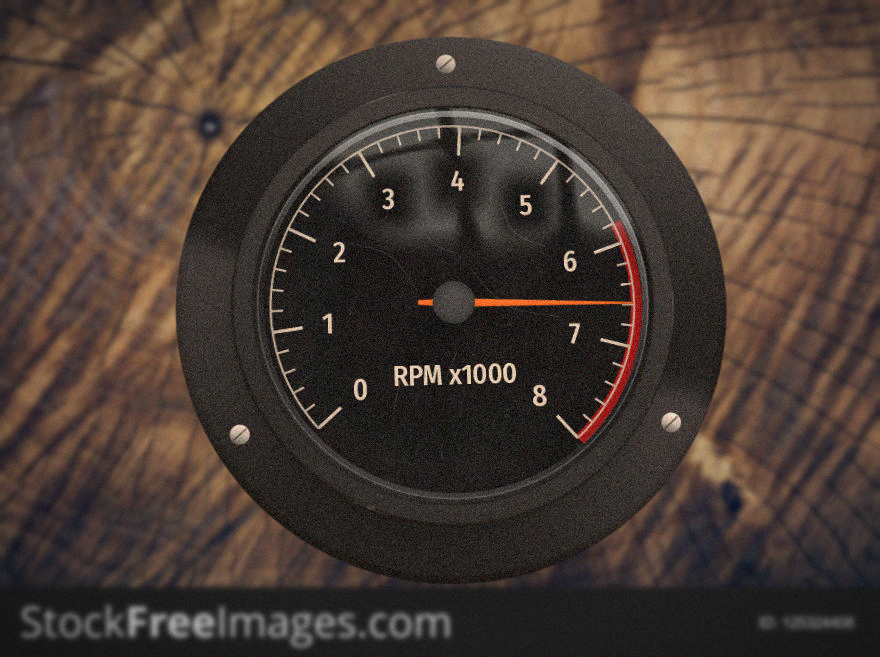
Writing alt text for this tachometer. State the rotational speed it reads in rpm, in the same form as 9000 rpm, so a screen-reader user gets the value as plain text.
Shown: 6600 rpm
